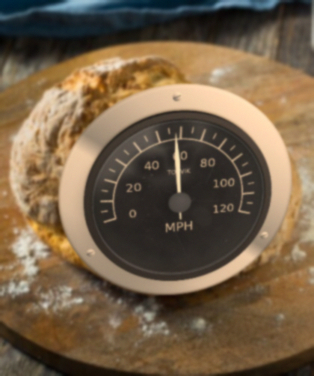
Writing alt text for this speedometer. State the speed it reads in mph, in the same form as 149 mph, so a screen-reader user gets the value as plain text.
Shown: 57.5 mph
